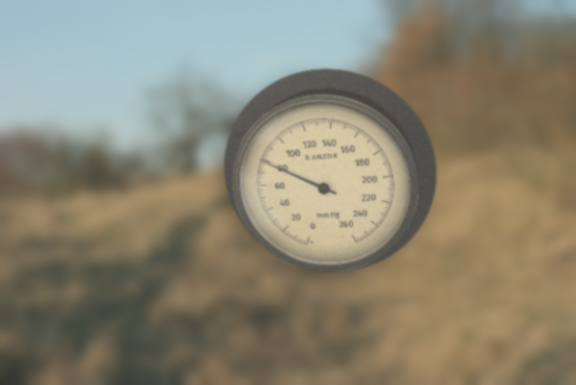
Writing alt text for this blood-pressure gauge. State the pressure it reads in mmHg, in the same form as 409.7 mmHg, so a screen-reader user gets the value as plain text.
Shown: 80 mmHg
